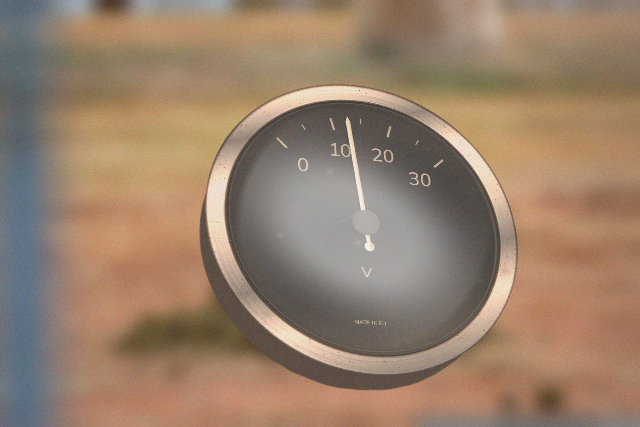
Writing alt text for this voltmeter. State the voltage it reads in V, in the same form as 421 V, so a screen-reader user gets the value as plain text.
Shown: 12.5 V
